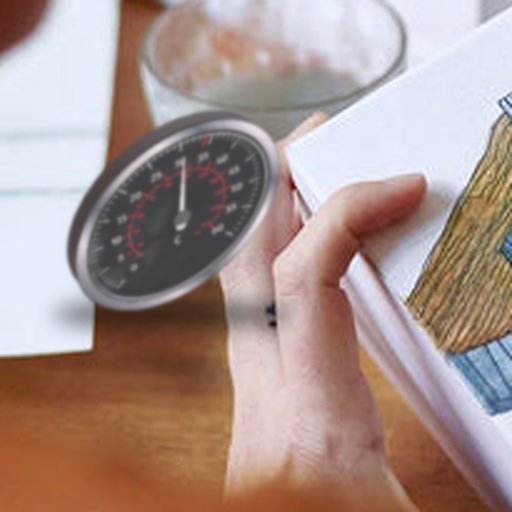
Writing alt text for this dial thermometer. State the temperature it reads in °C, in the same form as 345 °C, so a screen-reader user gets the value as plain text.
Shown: 30 °C
